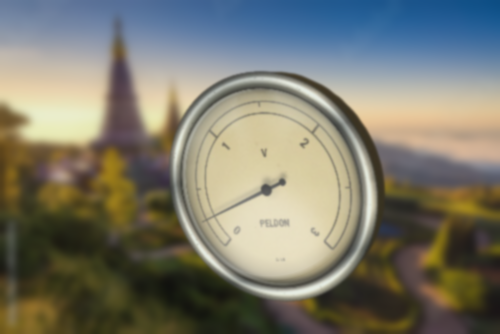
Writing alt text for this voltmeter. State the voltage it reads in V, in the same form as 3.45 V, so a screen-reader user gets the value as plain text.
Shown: 0.25 V
